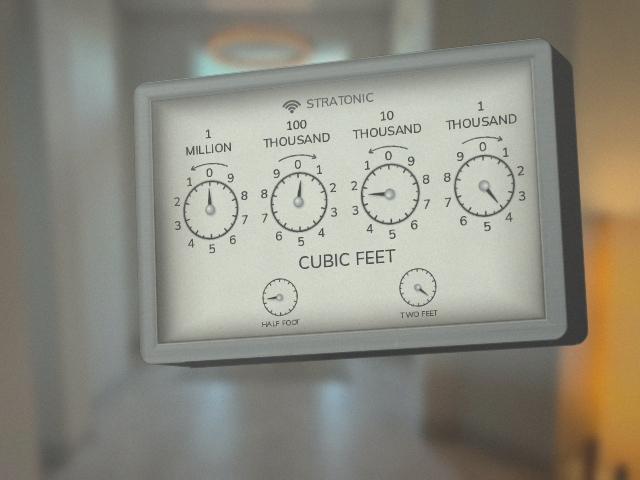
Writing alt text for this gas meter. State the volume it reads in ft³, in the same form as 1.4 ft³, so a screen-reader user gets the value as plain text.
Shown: 2400 ft³
